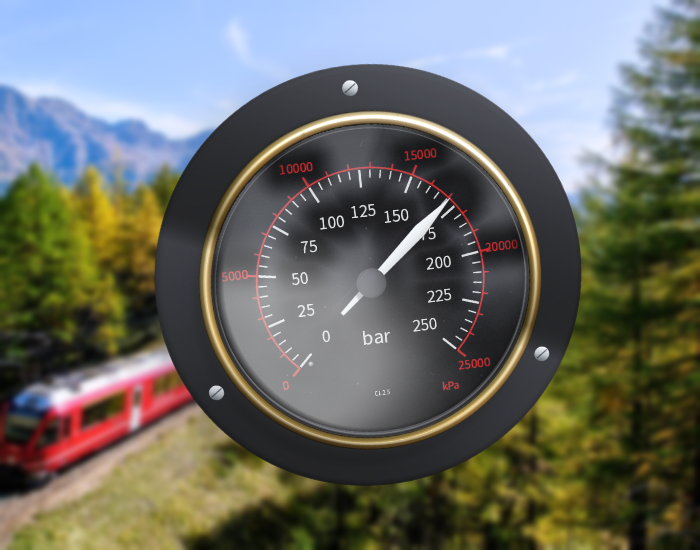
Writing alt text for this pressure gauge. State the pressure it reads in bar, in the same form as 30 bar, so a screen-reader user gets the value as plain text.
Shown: 170 bar
